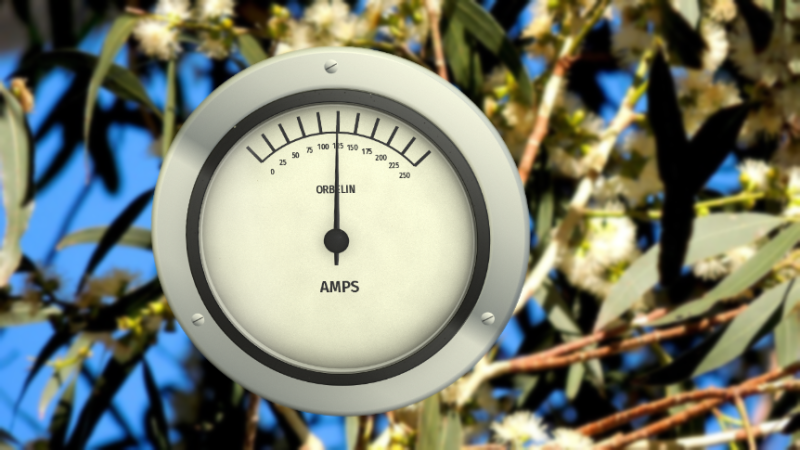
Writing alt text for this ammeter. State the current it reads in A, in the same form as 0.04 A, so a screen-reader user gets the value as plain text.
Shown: 125 A
